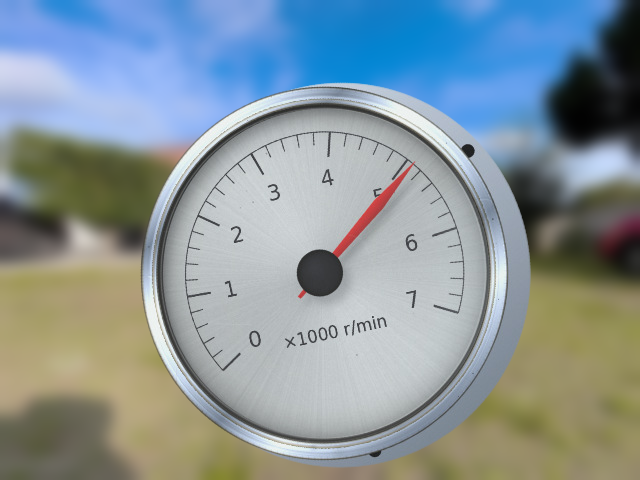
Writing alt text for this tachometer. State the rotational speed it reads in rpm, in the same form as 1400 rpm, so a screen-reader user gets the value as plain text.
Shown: 5100 rpm
